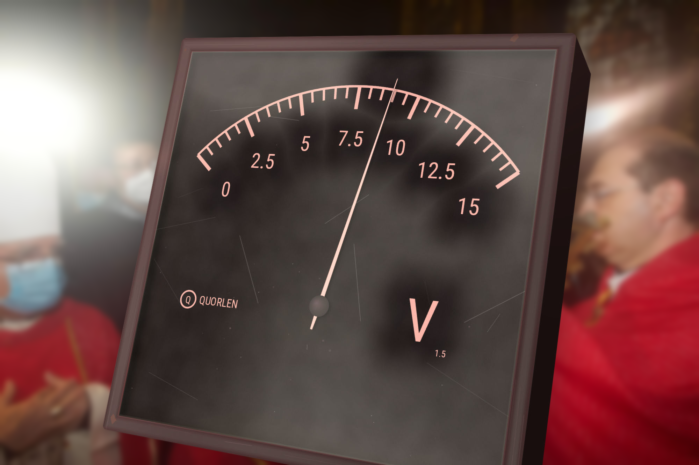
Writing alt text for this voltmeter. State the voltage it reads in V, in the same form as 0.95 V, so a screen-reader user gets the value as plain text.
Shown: 9 V
